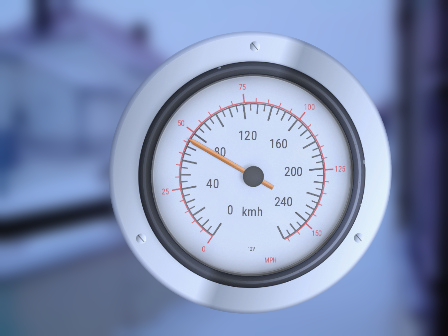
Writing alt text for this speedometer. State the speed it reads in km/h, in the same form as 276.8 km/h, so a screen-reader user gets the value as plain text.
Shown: 75 km/h
